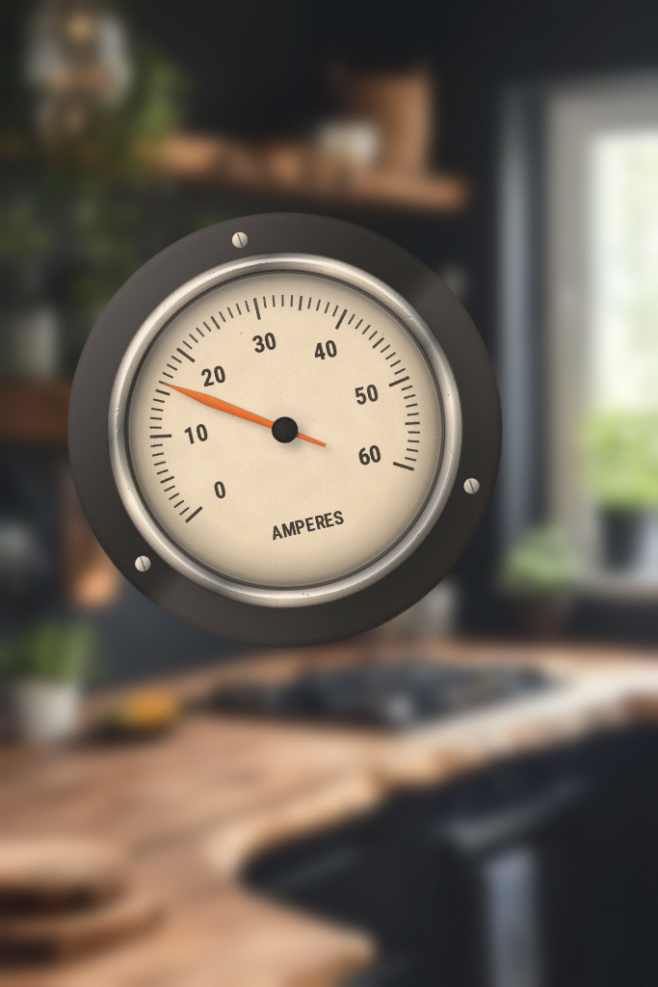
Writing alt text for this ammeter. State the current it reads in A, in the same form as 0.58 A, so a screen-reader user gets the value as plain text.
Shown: 16 A
